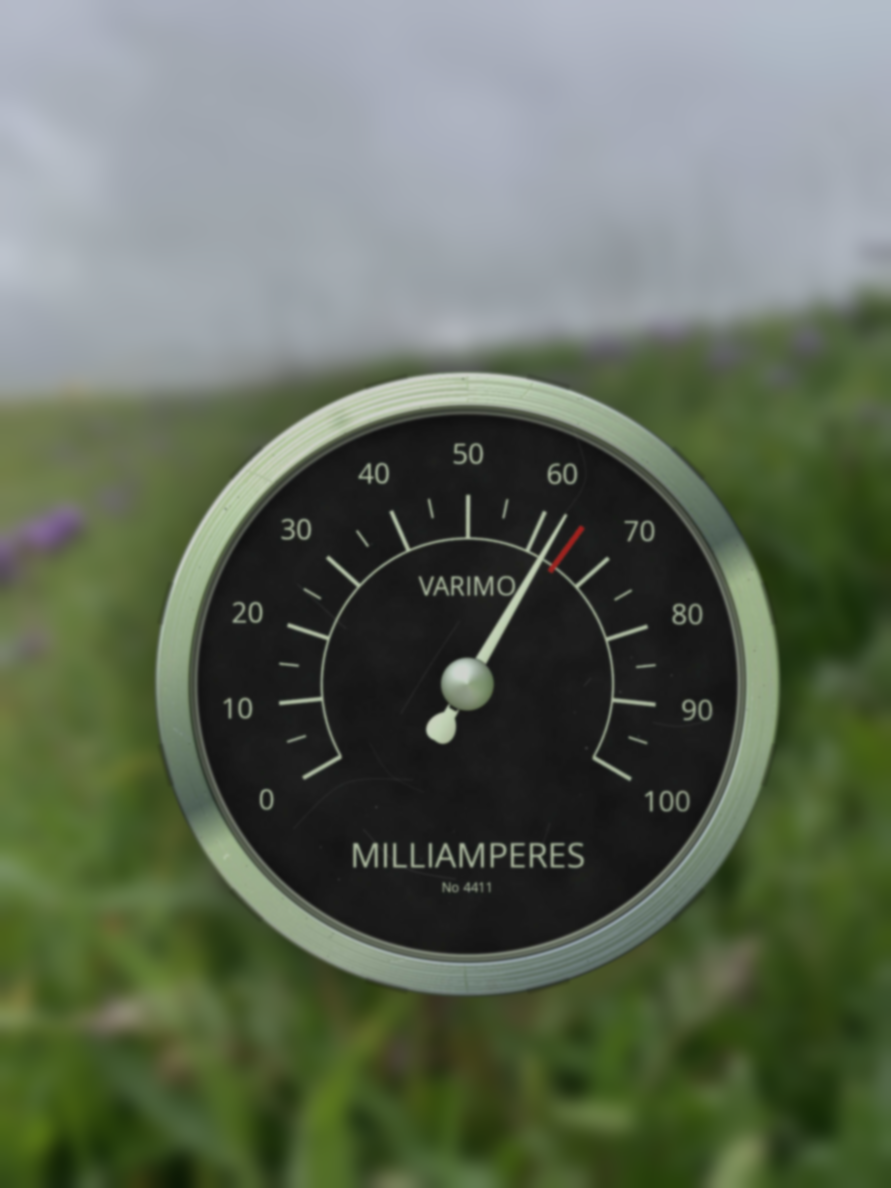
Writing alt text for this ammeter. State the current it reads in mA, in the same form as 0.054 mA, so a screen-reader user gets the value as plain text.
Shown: 62.5 mA
